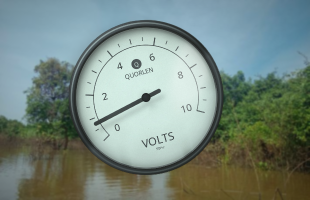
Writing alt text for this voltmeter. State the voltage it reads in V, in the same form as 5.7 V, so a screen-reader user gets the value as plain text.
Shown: 0.75 V
